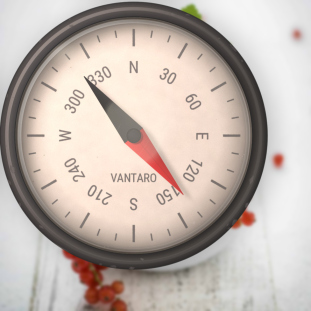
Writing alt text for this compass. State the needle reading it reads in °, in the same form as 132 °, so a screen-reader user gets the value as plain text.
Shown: 140 °
